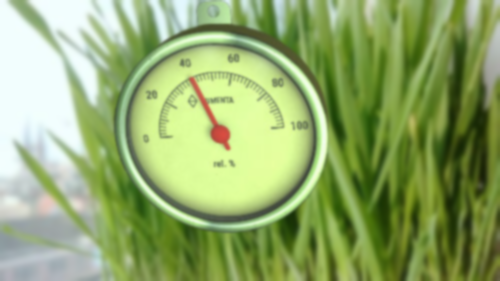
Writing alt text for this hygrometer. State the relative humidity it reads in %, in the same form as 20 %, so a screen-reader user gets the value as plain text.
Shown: 40 %
